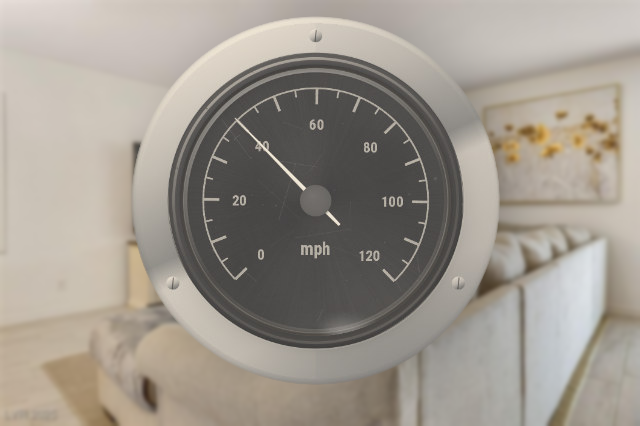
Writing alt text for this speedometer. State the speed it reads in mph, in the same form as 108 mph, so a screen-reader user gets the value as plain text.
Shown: 40 mph
